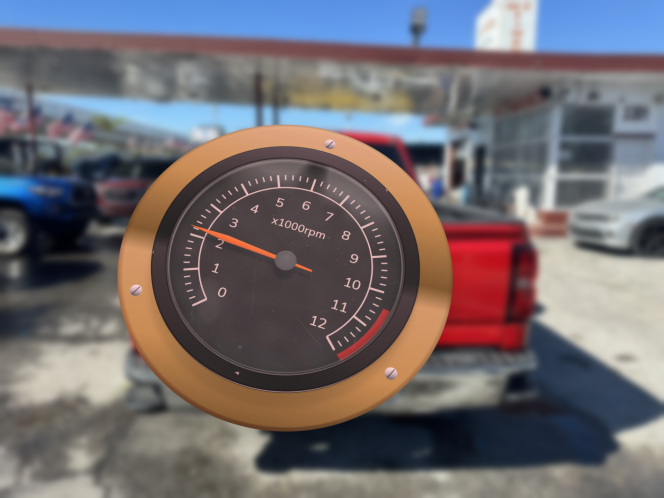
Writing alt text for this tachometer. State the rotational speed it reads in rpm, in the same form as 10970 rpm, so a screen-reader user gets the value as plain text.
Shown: 2200 rpm
